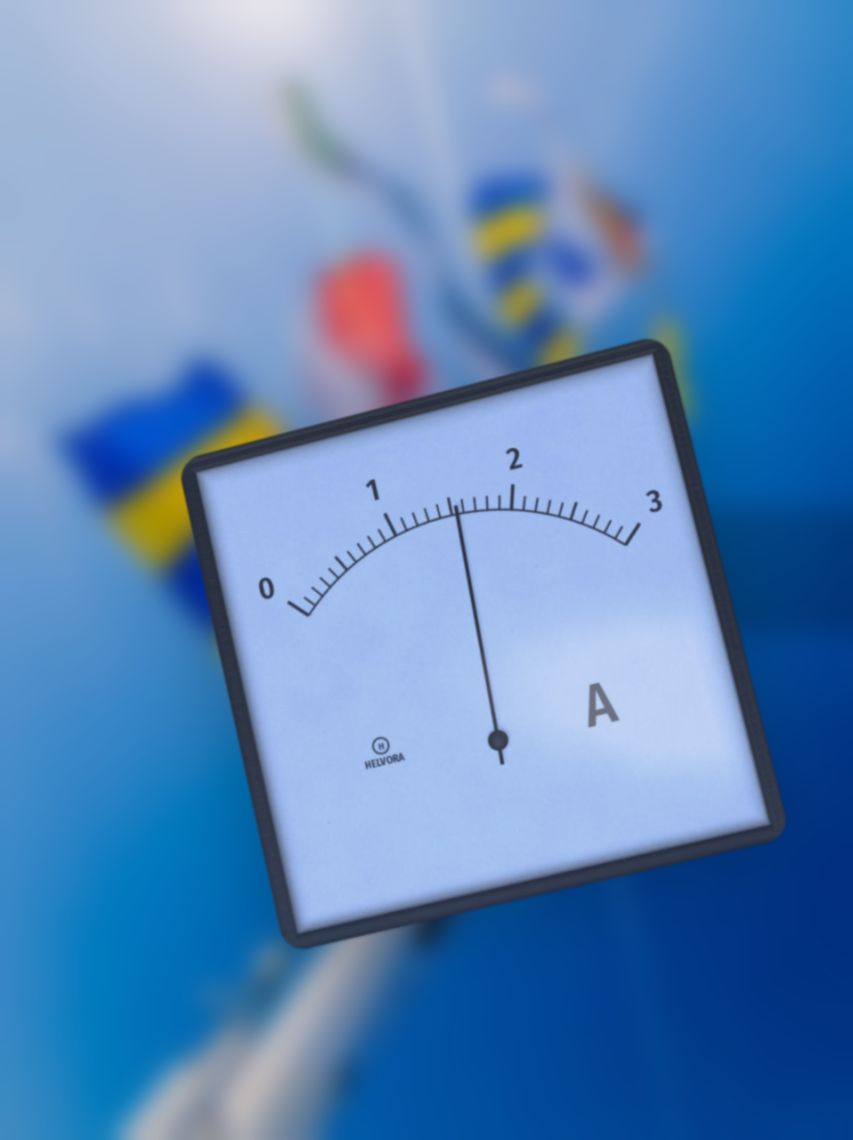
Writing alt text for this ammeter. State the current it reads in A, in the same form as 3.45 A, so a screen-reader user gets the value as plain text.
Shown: 1.55 A
